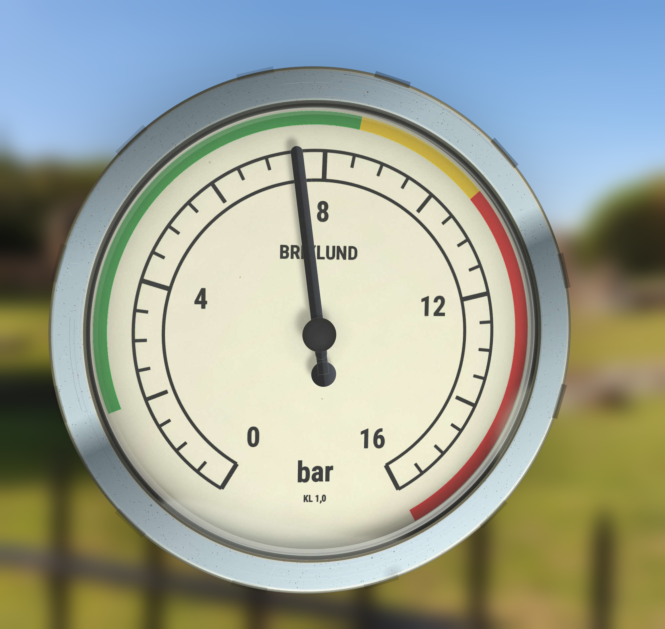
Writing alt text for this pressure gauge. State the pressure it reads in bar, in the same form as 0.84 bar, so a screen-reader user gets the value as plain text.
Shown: 7.5 bar
